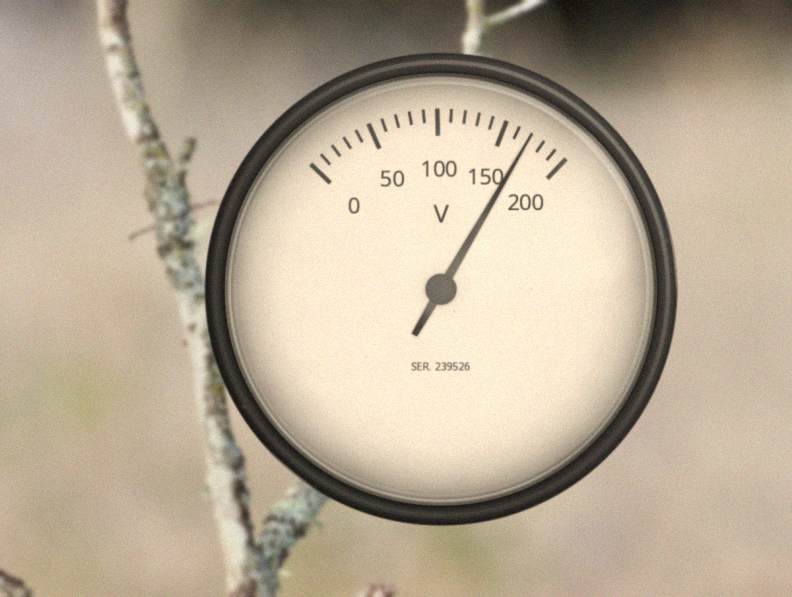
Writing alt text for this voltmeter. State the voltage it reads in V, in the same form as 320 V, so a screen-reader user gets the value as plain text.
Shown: 170 V
